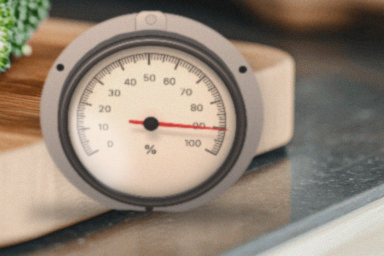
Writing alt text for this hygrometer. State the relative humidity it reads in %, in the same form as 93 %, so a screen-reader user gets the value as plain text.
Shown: 90 %
